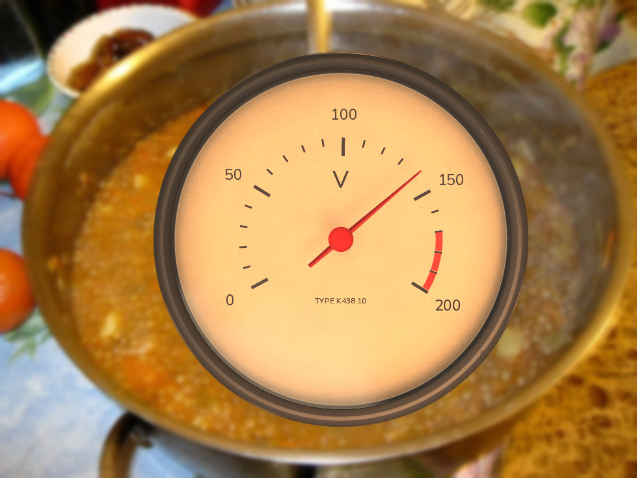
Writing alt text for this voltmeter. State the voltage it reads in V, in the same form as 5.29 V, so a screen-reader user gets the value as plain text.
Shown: 140 V
